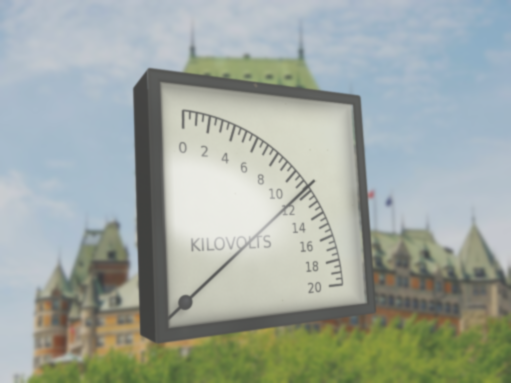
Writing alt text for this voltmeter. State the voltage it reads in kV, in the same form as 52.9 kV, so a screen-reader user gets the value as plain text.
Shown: 11.5 kV
